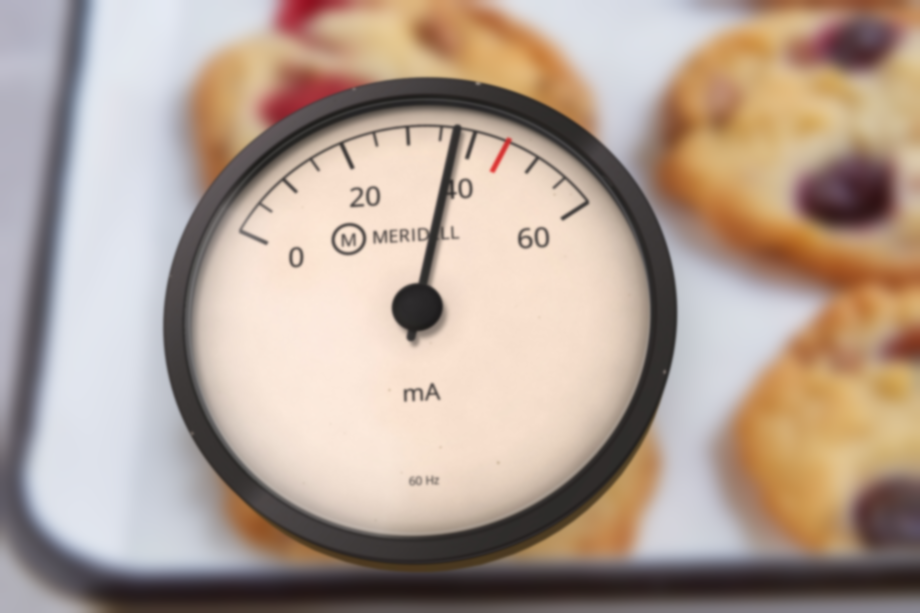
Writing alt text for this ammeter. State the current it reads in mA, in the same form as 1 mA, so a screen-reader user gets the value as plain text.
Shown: 37.5 mA
